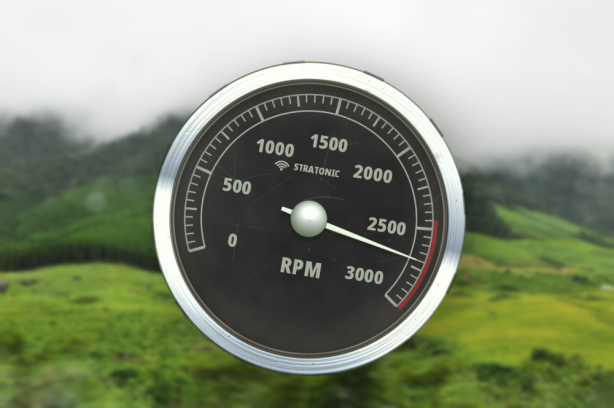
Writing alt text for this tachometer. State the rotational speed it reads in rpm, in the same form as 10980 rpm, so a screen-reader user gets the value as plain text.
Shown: 2700 rpm
